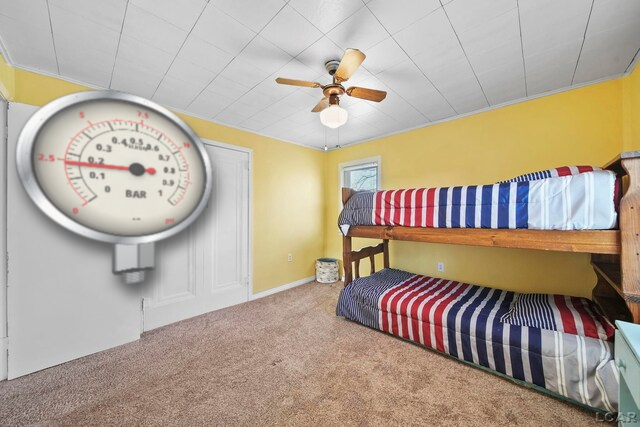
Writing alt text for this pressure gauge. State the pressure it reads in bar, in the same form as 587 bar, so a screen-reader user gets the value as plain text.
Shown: 0.16 bar
